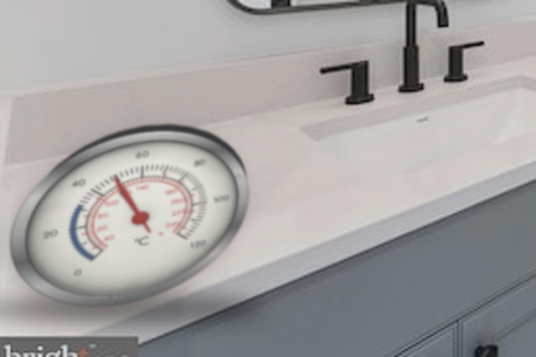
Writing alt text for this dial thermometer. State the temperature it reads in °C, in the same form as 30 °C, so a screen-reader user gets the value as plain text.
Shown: 50 °C
